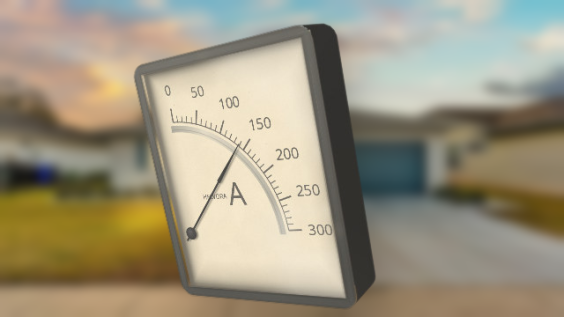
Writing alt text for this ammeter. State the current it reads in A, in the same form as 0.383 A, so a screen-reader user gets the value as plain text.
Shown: 140 A
